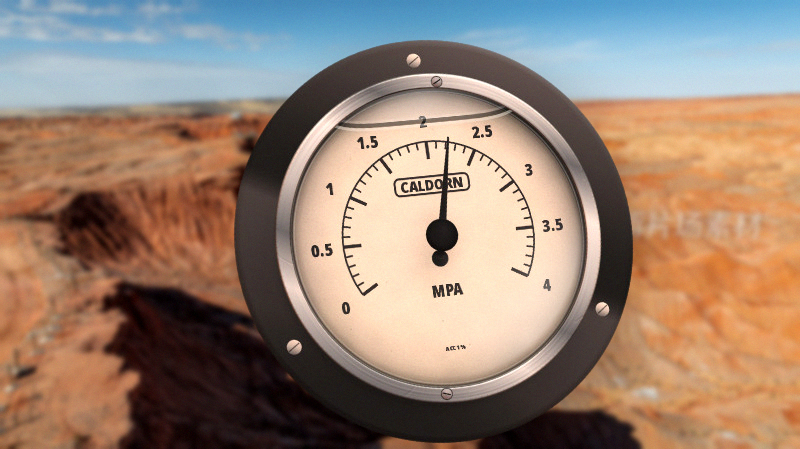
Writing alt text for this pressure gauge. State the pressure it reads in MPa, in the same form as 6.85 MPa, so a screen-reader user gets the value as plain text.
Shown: 2.2 MPa
